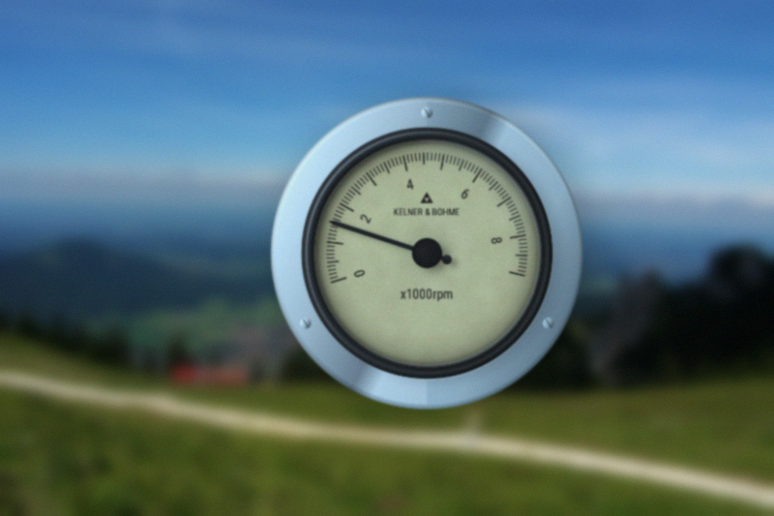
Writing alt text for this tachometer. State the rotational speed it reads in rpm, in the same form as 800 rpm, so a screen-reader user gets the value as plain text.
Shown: 1500 rpm
